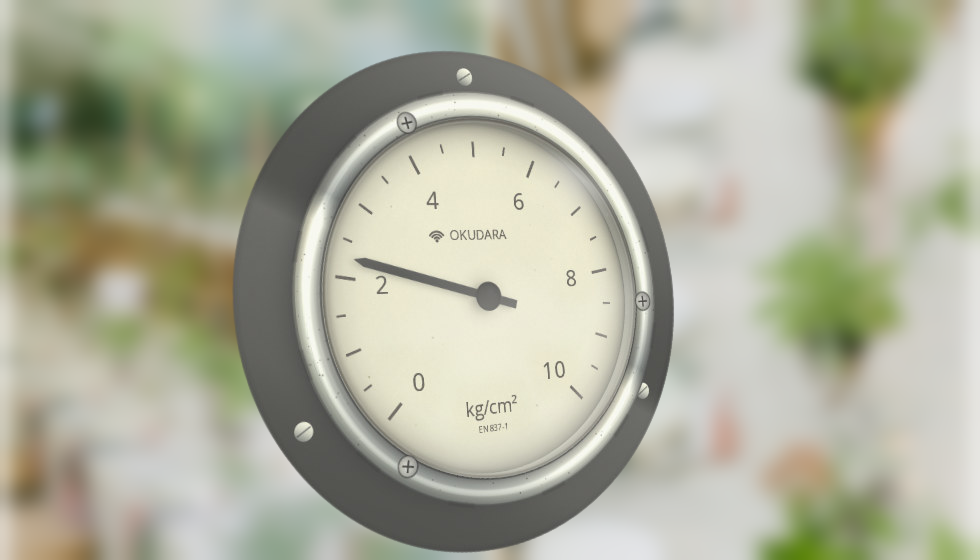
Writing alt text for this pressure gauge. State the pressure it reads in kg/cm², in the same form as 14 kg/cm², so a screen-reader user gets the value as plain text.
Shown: 2.25 kg/cm²
